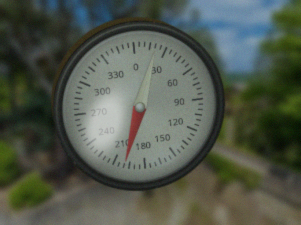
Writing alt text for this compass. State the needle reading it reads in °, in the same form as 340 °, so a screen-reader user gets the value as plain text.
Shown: 200 °
